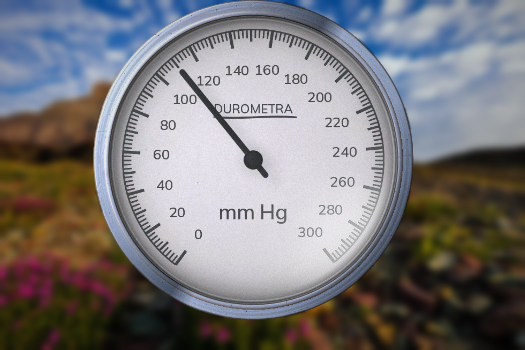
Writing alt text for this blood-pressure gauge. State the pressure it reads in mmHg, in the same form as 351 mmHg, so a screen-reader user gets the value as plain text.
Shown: 110 mmHg
